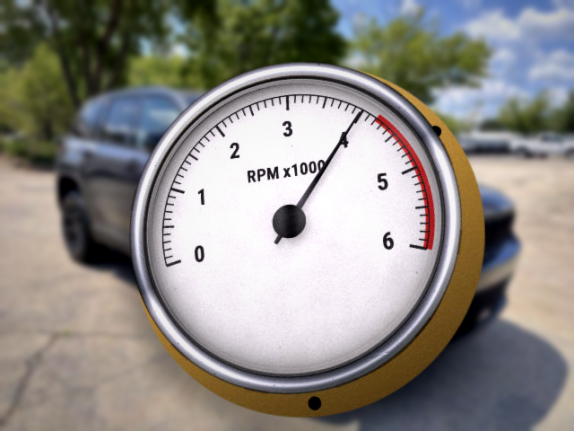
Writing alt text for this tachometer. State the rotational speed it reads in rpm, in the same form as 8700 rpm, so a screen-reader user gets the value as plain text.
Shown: 4000 rpm
